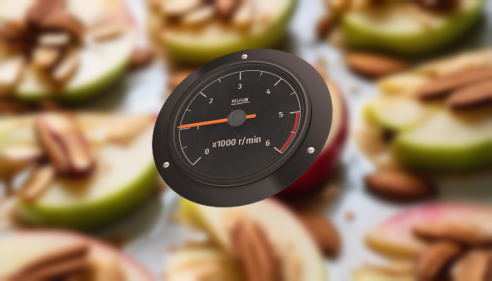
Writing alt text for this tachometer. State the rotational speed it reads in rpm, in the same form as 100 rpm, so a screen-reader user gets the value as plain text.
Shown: 1000 rpm
